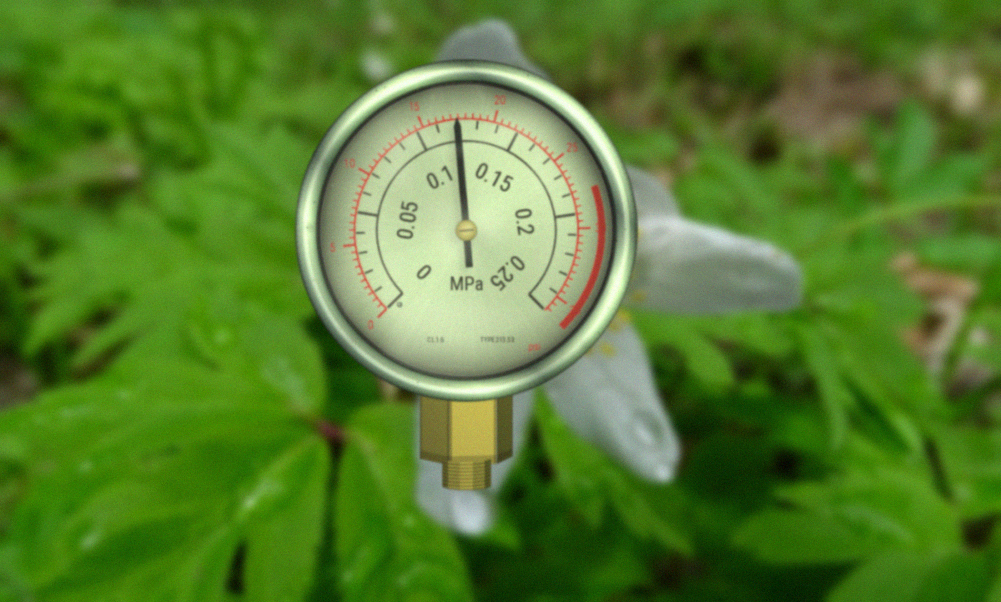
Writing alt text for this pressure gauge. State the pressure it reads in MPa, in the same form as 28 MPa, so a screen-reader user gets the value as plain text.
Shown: 0.12 MPa
